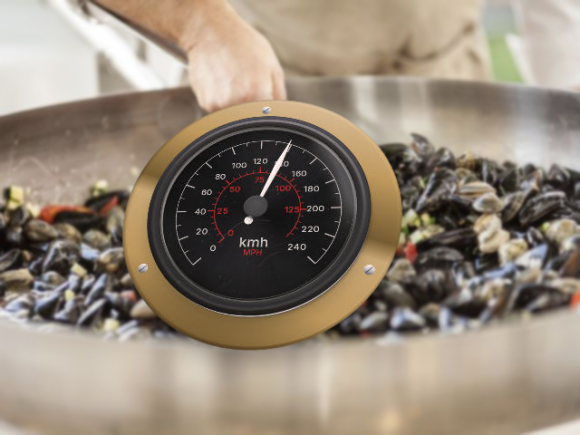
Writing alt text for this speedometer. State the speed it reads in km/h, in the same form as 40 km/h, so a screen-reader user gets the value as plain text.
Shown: 140 km/h
